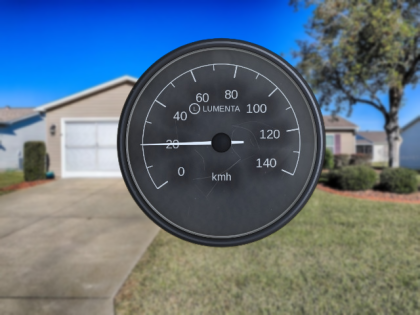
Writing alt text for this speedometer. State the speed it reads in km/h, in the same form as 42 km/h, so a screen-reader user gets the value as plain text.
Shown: 20 km/h
